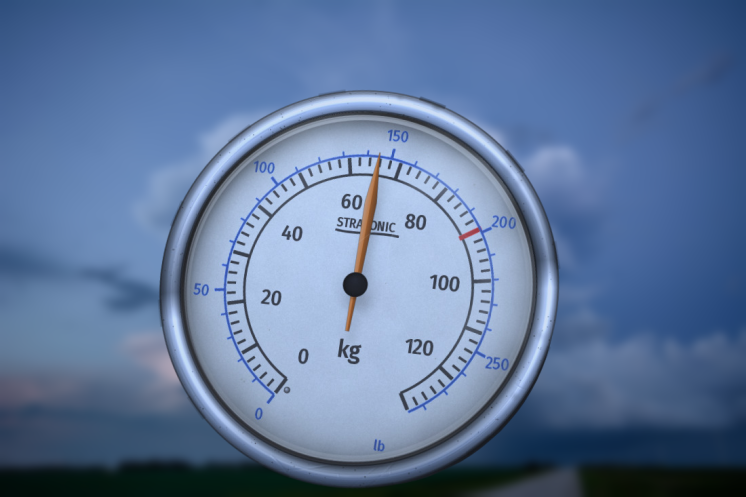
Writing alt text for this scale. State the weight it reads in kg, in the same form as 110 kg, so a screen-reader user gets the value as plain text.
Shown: 66 kg
